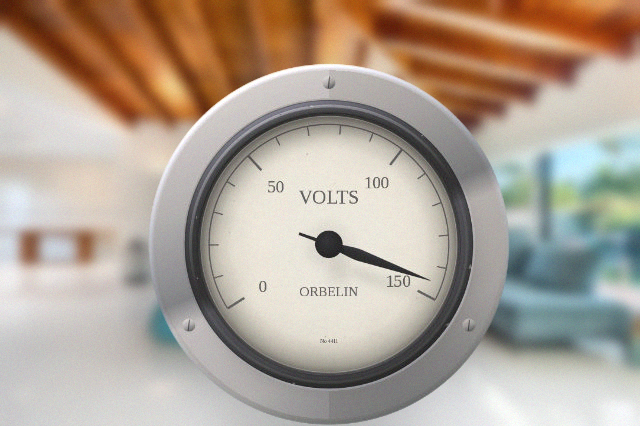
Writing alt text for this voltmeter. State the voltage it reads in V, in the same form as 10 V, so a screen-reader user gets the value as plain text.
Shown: 145 V
